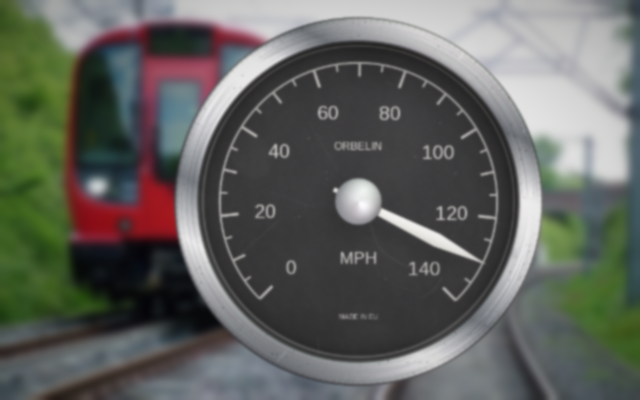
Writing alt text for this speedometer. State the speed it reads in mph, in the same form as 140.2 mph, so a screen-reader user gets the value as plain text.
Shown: 130 mph
